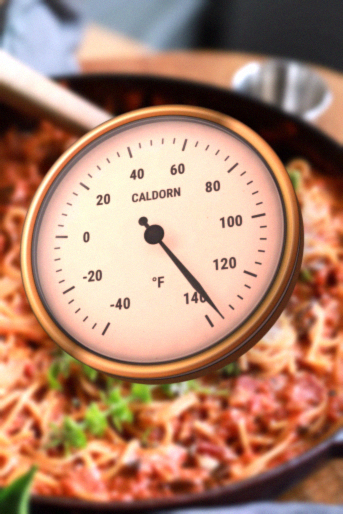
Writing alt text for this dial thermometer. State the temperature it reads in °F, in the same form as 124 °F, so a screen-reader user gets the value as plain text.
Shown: 136 °F
